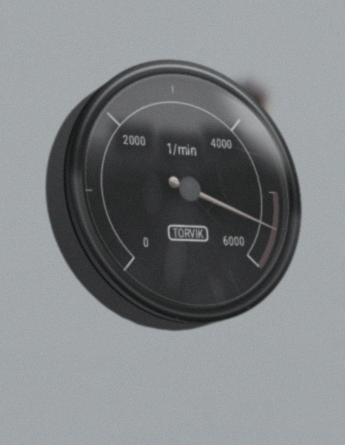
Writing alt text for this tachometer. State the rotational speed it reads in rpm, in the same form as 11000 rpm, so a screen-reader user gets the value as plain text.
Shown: 5500 rpm
